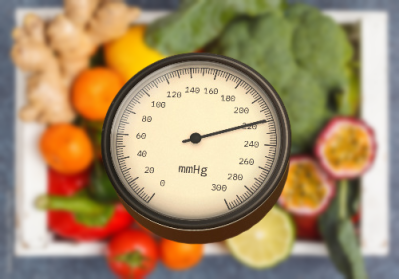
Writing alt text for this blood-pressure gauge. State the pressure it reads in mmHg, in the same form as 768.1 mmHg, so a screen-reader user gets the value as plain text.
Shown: 220 mmHg
